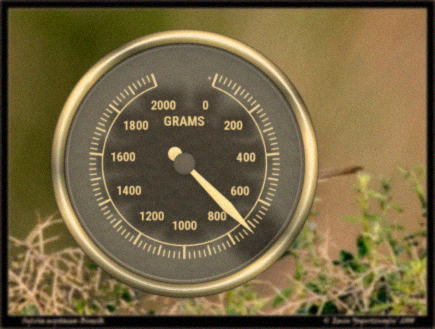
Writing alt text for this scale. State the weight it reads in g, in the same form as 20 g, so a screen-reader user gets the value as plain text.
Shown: 720 g
